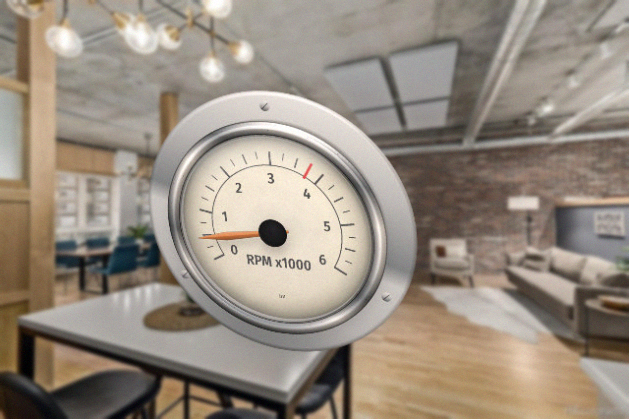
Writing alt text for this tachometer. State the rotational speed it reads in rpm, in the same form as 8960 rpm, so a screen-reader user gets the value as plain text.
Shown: 500 rpm
